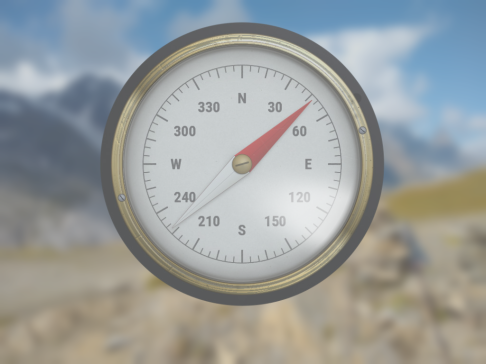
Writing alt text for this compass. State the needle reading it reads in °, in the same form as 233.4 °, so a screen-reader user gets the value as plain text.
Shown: 47.5 °
